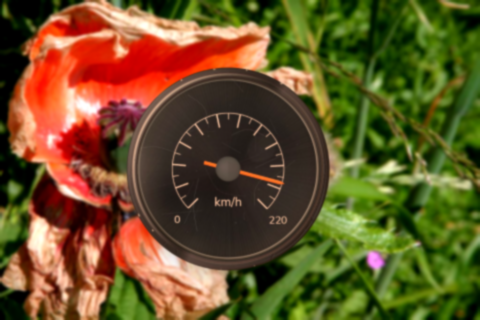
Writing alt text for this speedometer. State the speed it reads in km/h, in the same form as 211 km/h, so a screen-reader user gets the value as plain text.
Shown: 195 km/h
